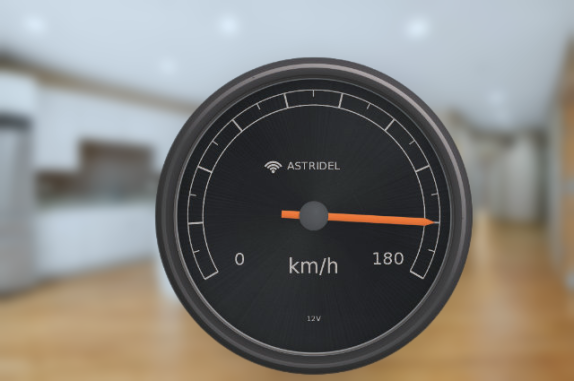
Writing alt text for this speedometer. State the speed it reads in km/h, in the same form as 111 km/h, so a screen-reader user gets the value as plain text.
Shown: 160 km/h
